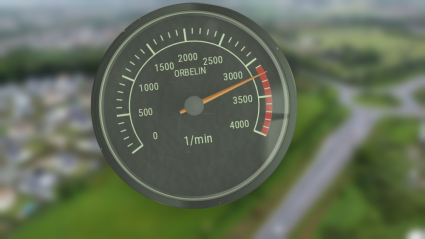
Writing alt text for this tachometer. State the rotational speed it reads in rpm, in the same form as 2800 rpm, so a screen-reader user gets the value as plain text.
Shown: 3200 rpm
